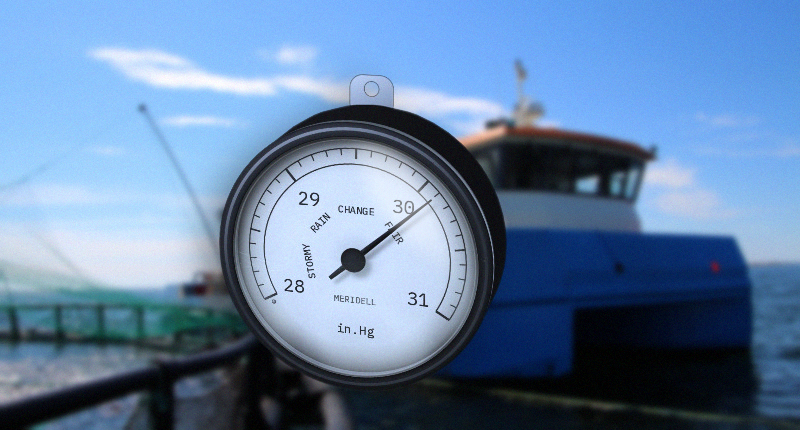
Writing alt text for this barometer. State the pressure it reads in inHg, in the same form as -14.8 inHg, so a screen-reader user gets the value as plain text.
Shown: 30.1 inHg
